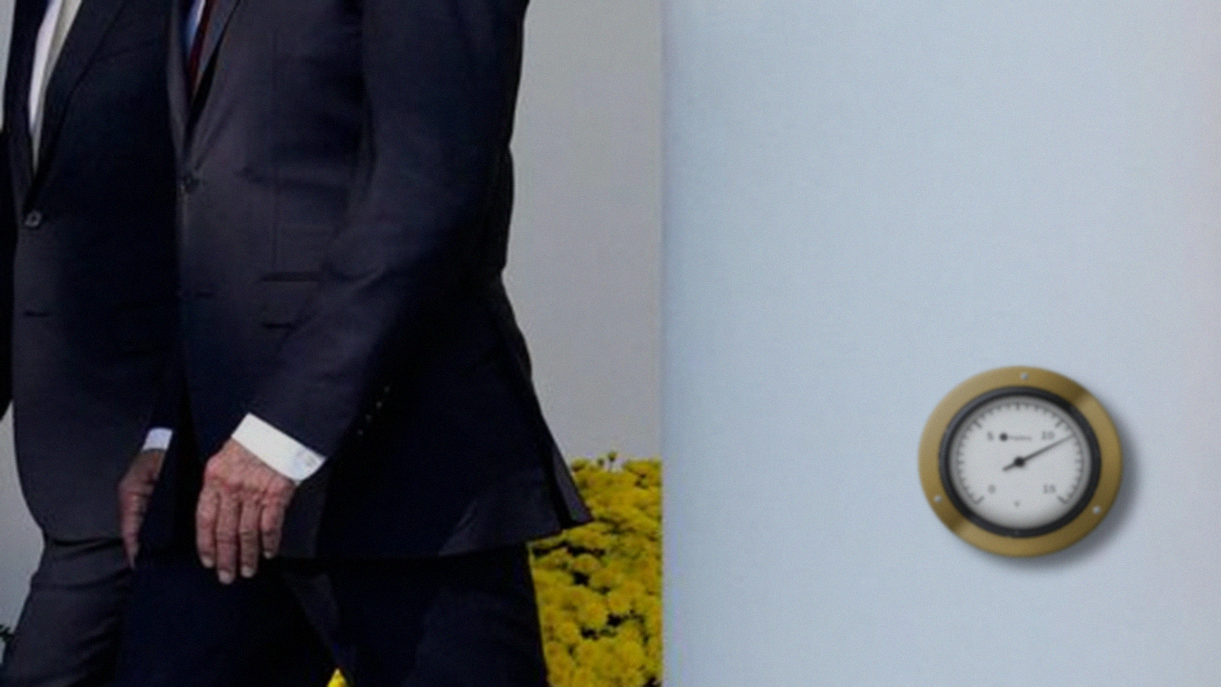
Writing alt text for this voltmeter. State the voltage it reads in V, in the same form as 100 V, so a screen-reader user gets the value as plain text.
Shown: 11 V
